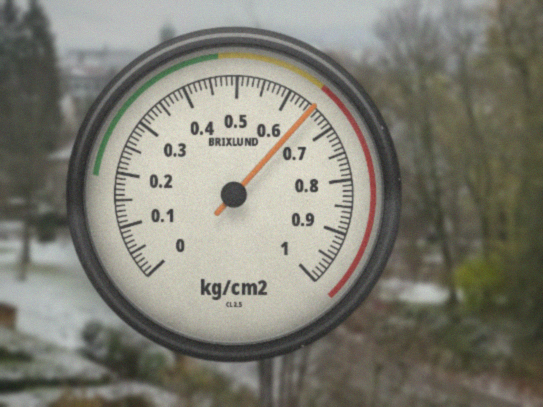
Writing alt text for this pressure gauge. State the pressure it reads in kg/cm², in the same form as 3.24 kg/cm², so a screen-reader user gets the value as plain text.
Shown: 0.65 kg/cm²
